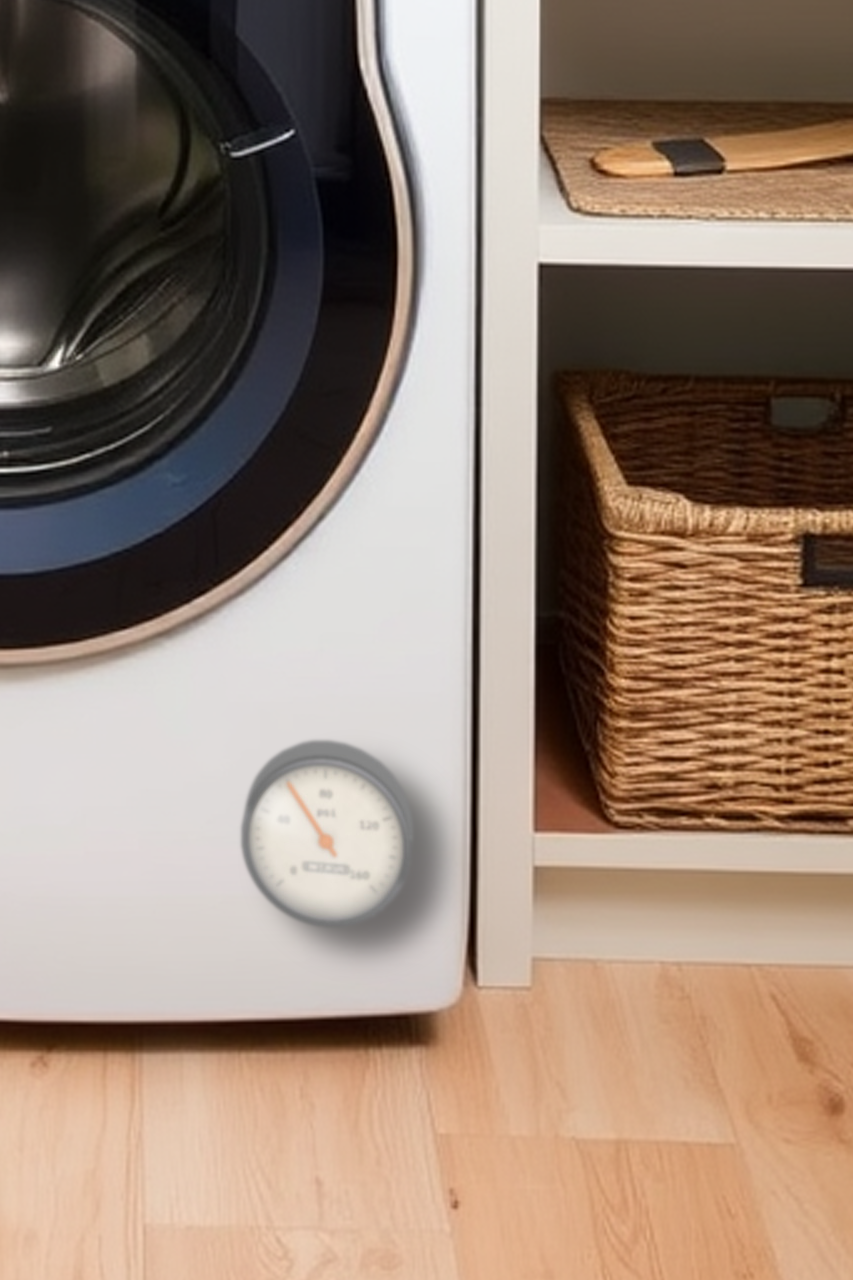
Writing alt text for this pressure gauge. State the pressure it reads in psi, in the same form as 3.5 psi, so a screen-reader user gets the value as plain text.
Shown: 60 psi
